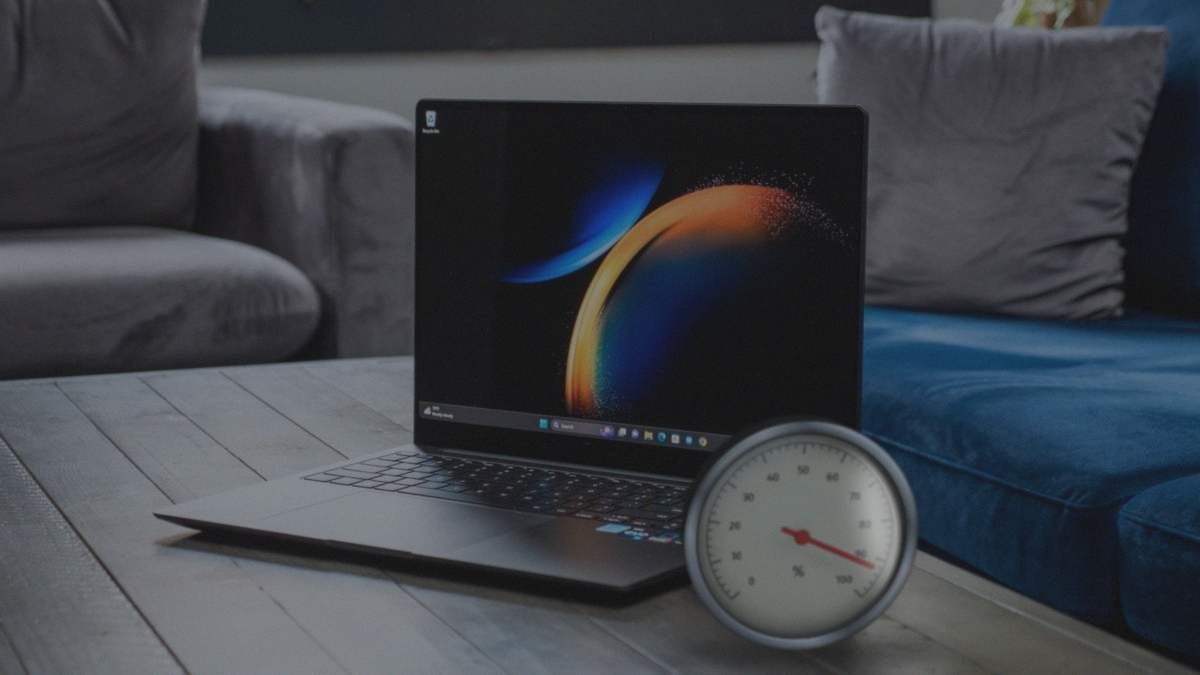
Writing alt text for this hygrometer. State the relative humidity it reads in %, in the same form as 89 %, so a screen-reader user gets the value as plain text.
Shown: 92 %
